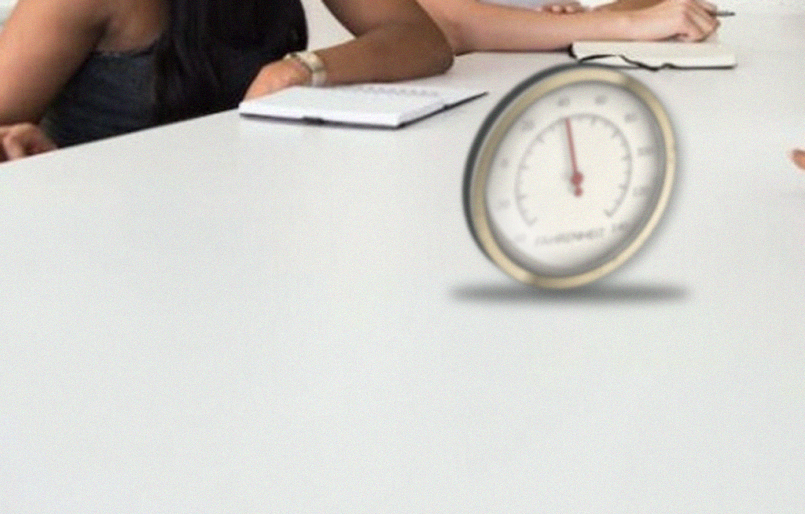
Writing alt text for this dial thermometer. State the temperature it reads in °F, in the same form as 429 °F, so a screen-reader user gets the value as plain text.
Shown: 40 °F
